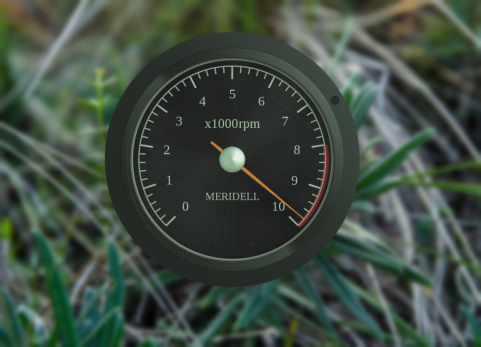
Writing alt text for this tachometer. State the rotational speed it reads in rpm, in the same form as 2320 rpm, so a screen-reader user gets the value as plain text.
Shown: 9800 rpm
